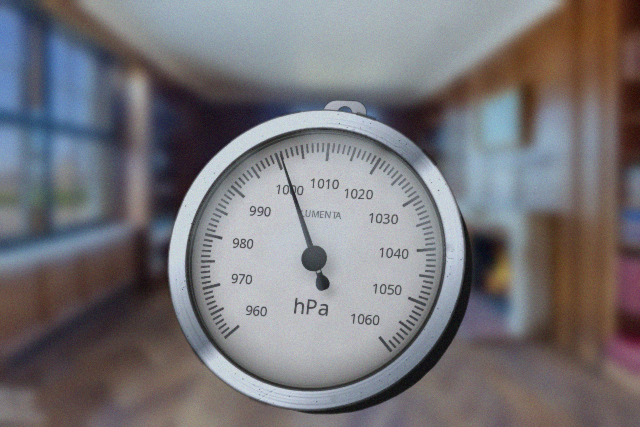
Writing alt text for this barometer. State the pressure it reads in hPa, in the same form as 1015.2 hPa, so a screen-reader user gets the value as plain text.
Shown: 1001 hPa
